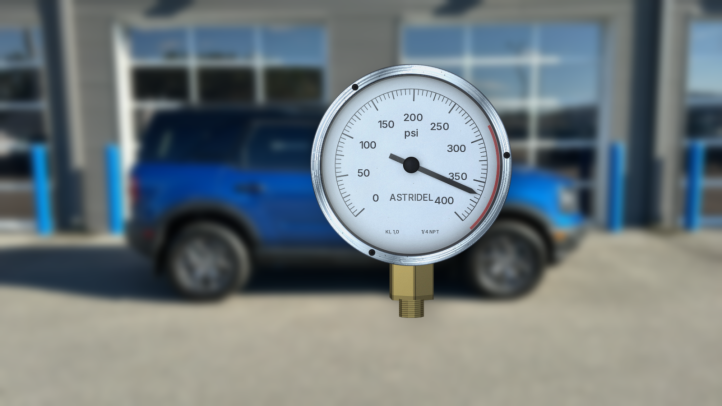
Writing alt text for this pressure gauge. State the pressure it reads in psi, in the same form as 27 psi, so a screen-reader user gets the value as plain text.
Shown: 365 psi
